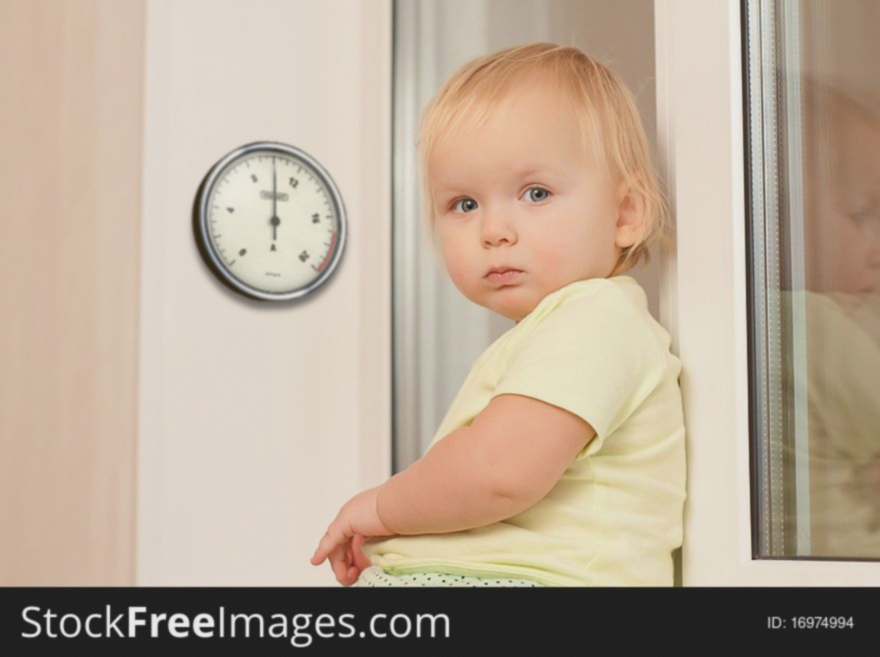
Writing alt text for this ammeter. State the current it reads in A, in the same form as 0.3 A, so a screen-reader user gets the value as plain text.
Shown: 10 A
